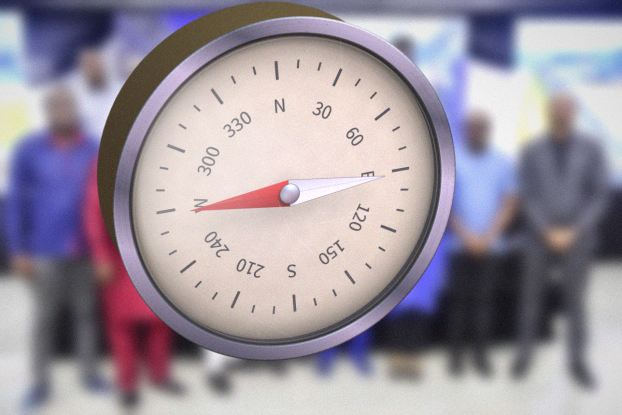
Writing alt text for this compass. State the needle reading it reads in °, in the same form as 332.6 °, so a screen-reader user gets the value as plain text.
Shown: 270 °
